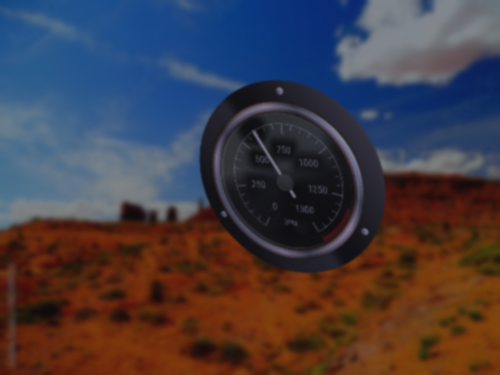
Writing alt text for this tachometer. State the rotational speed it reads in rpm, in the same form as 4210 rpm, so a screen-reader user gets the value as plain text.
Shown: 600 rpm
